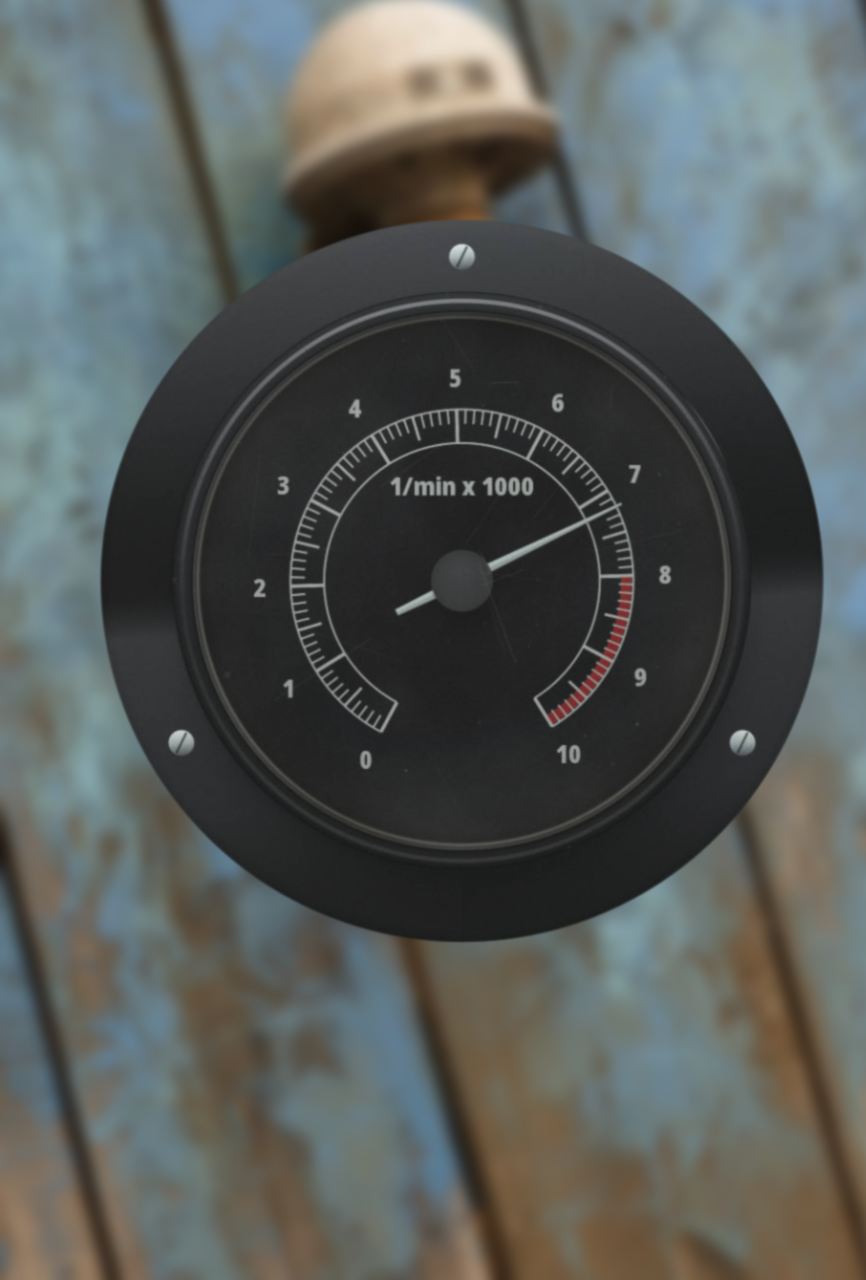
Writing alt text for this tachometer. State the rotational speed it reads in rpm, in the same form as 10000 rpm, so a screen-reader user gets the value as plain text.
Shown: 7200 rpm
